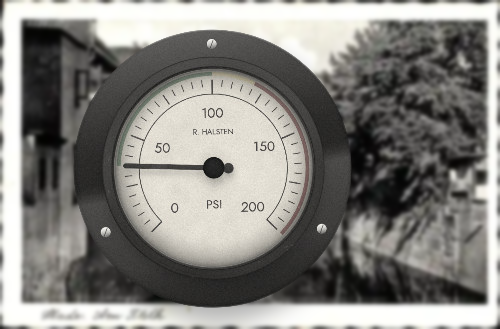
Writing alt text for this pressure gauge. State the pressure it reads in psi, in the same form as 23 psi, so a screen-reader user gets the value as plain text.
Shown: 35 psi
